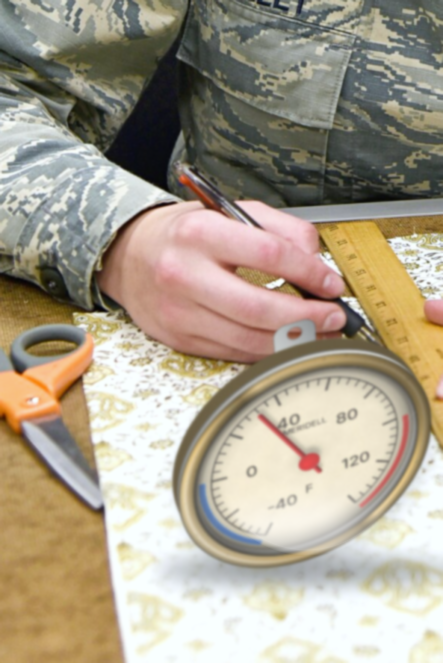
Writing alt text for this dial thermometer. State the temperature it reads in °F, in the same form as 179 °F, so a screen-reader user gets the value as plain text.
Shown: 32 °F
